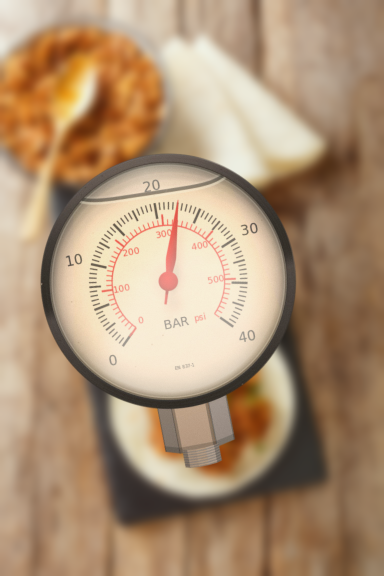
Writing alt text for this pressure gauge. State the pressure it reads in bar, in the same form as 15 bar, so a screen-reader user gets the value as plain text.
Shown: 22.5 bar
